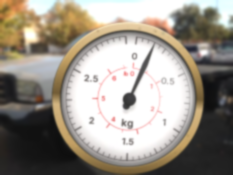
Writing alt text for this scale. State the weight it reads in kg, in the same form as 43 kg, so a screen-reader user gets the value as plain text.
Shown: 0.15 kg
